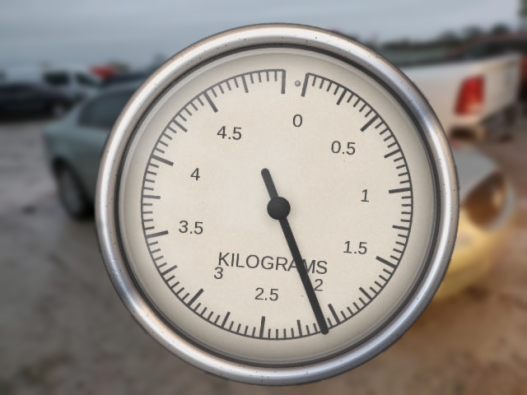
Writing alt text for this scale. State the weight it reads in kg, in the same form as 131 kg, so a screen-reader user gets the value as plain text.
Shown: 2.1 kg
